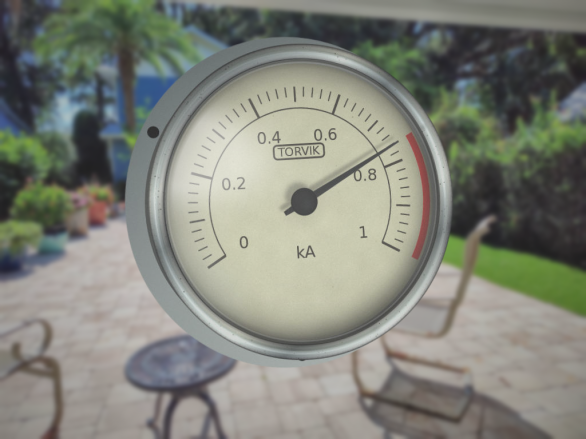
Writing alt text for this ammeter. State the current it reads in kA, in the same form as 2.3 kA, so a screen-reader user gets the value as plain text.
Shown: 0.76 kA
